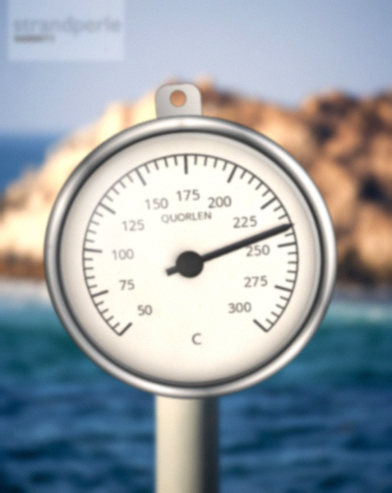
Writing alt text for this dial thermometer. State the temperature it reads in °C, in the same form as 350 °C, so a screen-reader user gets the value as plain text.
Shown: 240 °C
